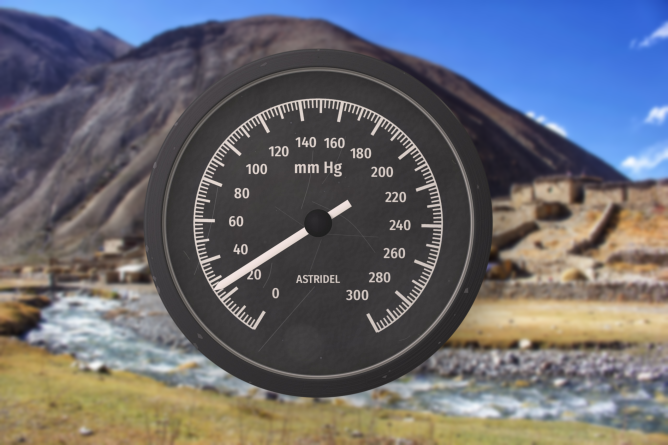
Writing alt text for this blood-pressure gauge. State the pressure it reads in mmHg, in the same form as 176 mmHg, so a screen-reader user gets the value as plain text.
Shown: 26 mmHg
